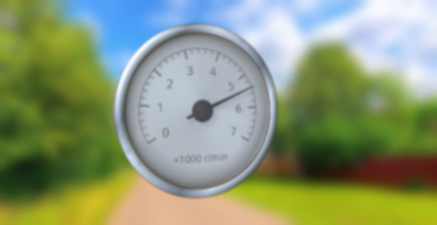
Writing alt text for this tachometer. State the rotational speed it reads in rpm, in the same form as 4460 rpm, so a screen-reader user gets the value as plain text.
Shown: 5400 rpm
